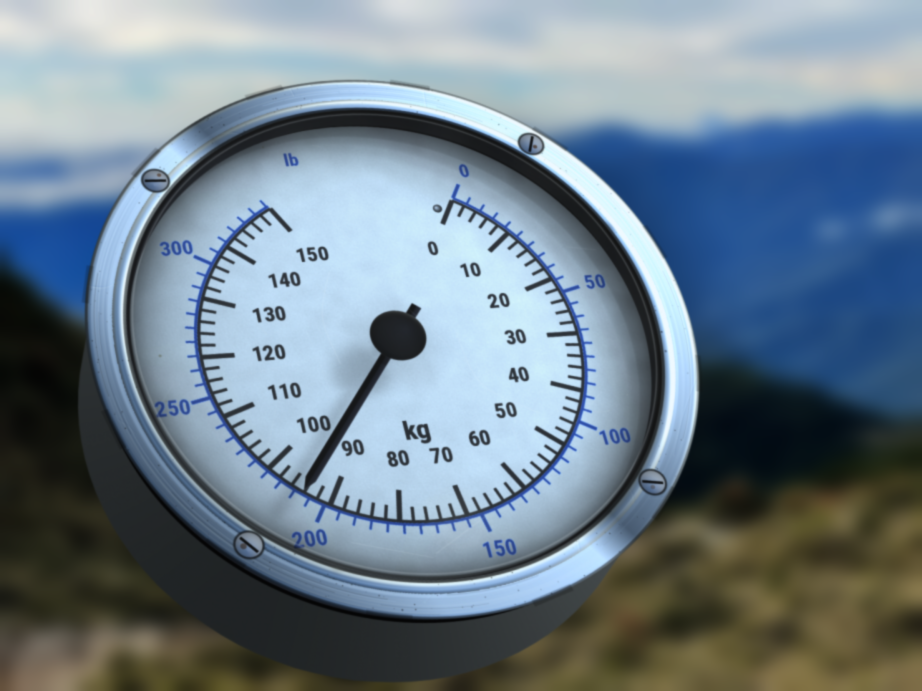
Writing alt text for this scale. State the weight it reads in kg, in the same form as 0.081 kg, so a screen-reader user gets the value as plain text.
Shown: 94 kg
